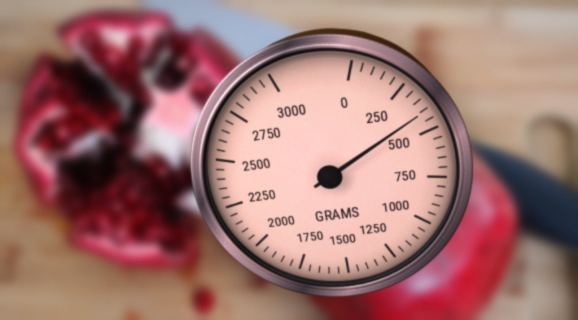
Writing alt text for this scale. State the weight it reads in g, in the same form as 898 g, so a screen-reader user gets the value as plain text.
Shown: 400 g
